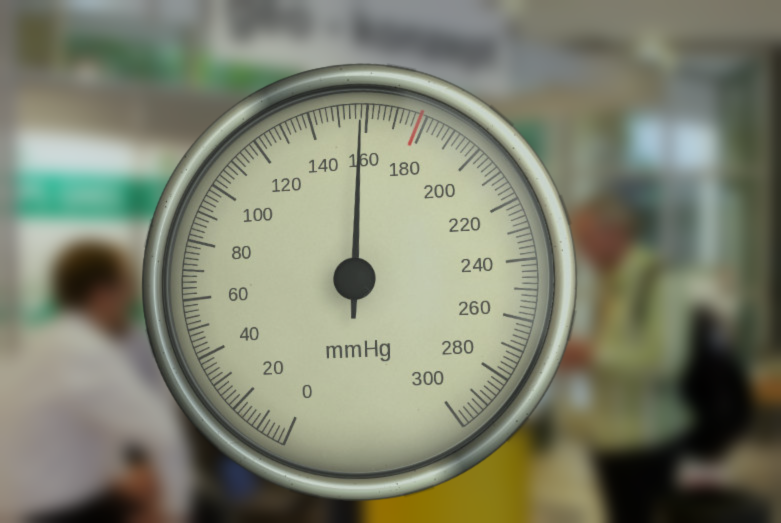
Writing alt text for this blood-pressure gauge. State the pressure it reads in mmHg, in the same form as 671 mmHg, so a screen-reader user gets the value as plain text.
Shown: 158 mmHg
